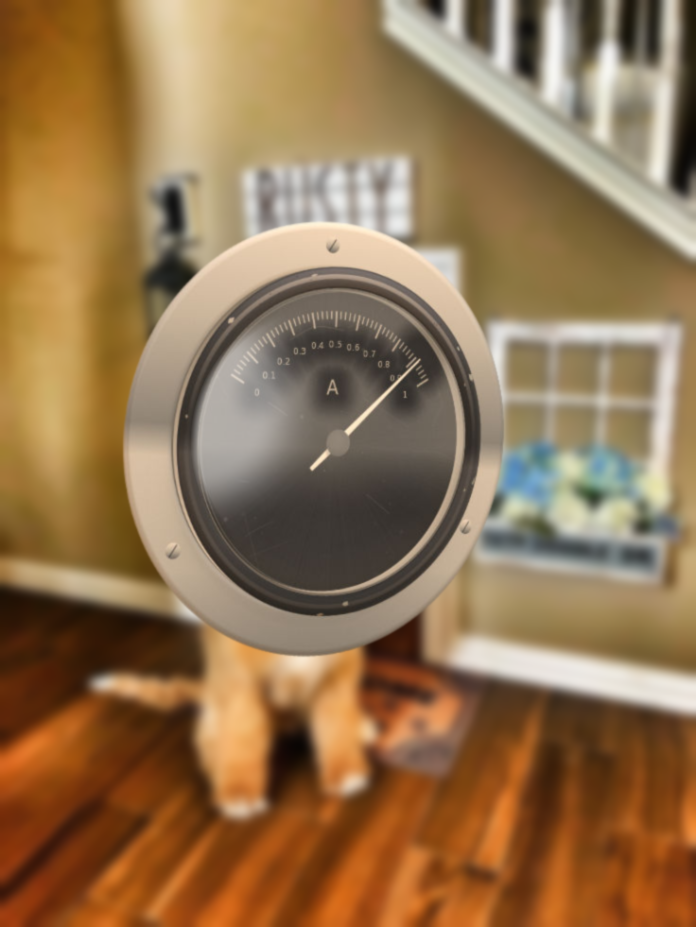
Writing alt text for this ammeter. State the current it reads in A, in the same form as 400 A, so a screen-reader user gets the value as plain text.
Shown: 0.9 A
